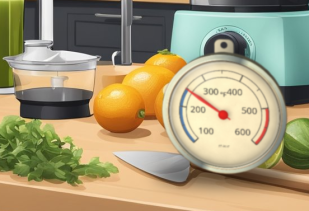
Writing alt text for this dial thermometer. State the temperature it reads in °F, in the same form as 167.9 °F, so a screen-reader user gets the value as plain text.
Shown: 250 °F
